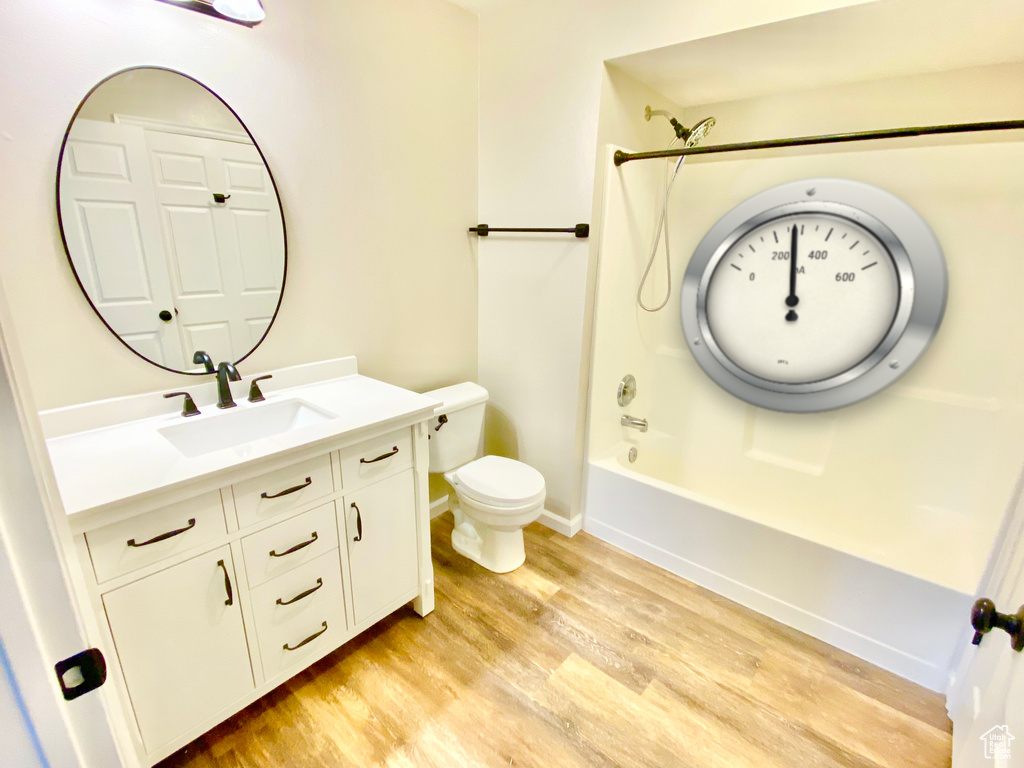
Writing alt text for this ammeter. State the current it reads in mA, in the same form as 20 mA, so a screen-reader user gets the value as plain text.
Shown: 275 mA
